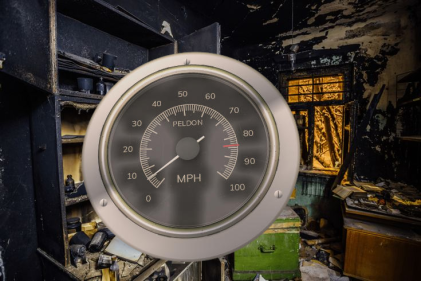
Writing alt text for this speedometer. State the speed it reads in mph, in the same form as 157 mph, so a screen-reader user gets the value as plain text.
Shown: 5 mph
